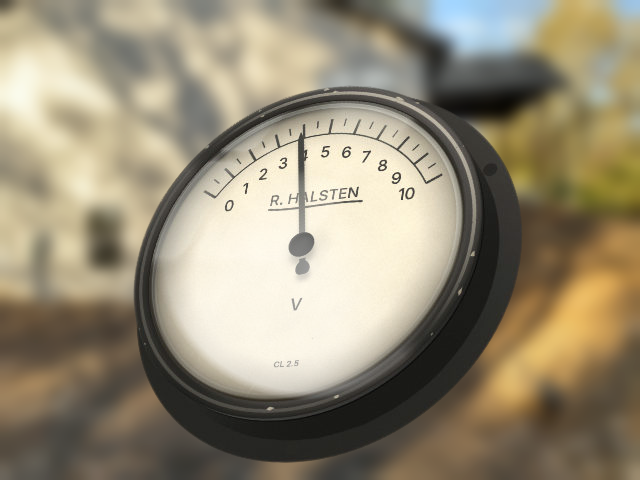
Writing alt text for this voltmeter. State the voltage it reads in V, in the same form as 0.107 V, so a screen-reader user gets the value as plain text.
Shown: 4 V
